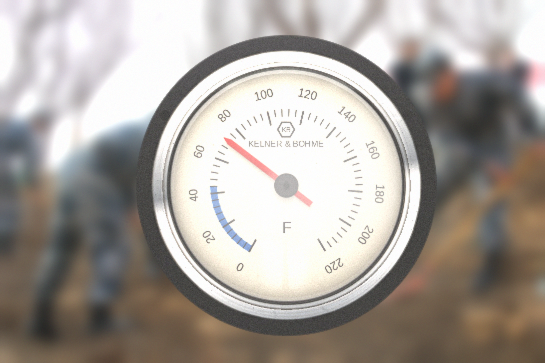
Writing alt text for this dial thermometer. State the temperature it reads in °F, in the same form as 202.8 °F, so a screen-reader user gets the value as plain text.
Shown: 72 °F
